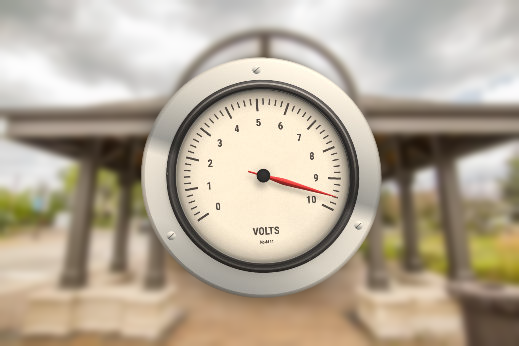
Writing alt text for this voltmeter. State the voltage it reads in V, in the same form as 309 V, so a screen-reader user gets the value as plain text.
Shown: 9.6 V
